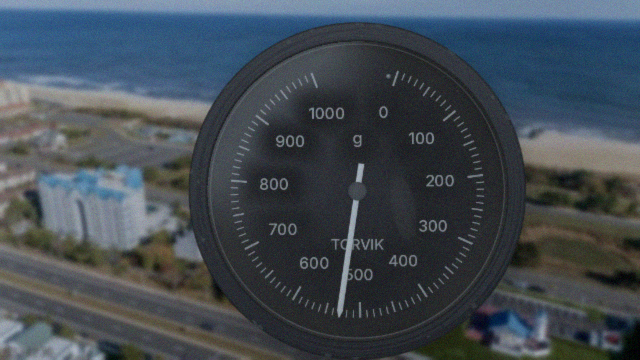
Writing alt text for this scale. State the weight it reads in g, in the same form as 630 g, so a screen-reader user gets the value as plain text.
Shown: 530 g
